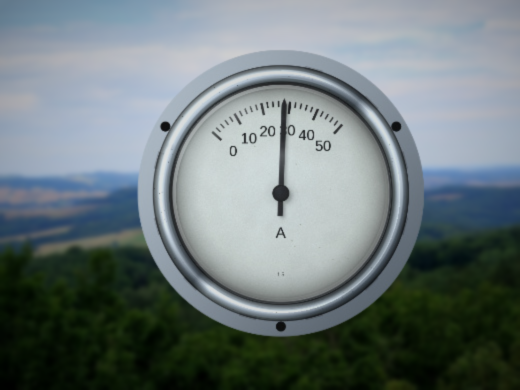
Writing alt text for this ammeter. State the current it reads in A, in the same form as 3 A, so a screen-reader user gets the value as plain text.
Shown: 28 A
